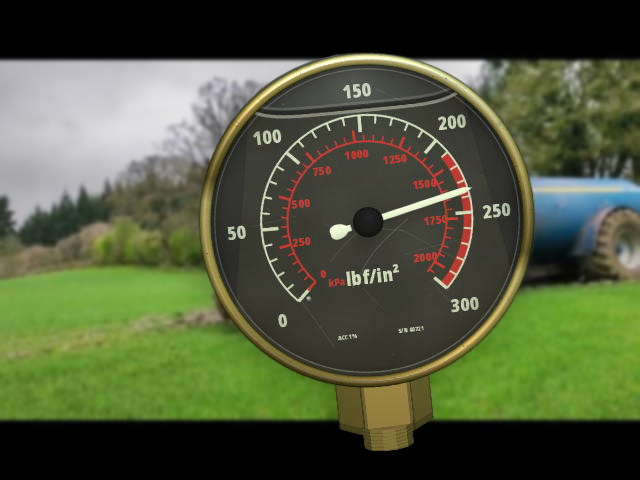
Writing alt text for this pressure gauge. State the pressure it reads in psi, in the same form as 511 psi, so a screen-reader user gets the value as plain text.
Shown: 235 psi
